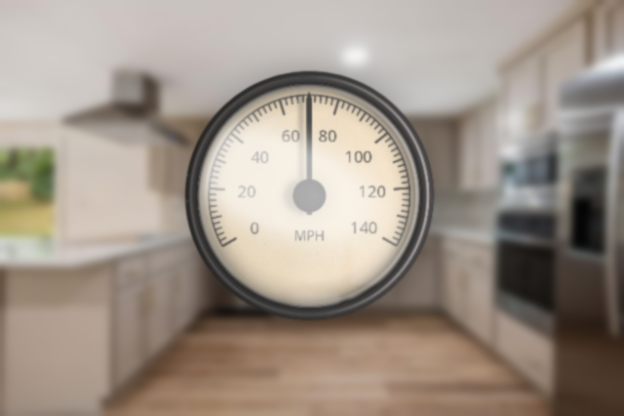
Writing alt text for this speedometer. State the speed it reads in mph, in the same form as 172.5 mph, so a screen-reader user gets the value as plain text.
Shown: 70 mph
